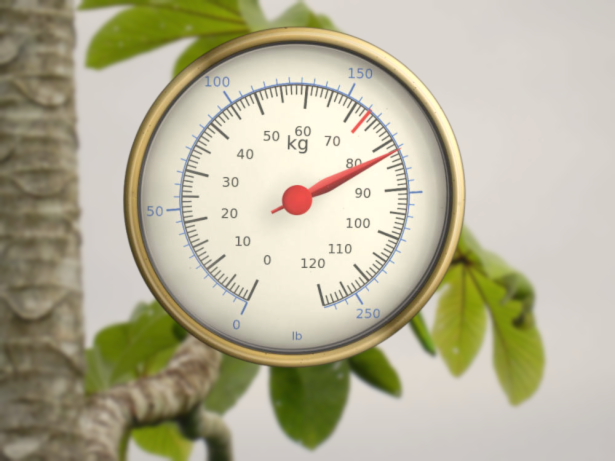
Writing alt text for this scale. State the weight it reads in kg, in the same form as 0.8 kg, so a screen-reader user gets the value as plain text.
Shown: 82 kg
